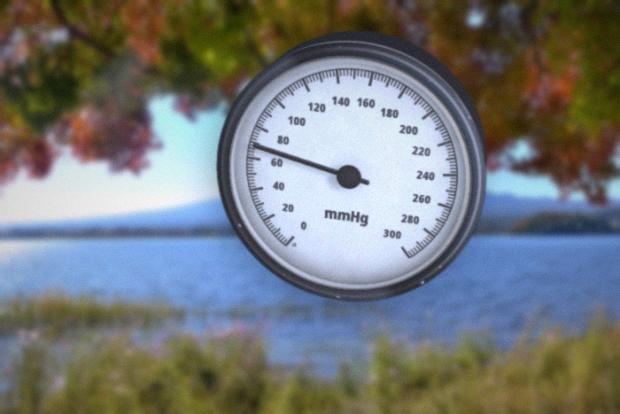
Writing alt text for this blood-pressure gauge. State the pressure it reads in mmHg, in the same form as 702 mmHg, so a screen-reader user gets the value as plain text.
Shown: 70 mmHg
